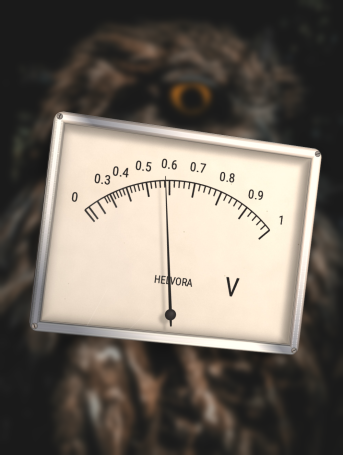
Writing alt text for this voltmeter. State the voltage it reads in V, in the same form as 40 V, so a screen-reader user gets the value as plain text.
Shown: 0.58 V
